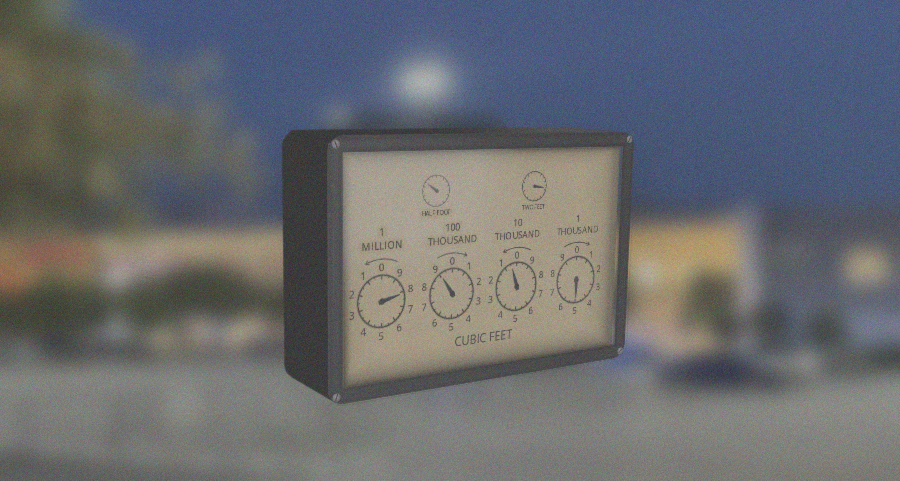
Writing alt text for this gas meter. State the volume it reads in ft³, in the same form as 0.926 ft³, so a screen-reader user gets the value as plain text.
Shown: 790500 ft³
